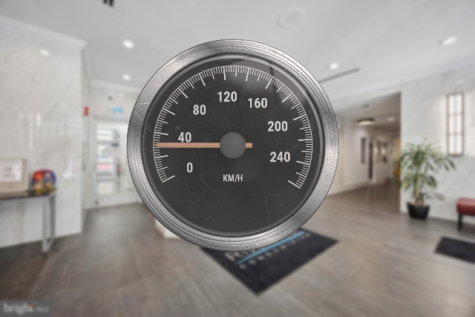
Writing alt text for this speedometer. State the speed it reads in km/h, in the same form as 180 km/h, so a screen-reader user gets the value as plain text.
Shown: 30 km/h
